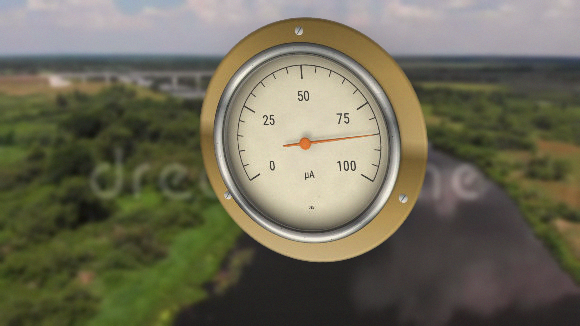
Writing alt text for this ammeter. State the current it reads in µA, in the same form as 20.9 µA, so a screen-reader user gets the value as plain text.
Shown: 85 µA
